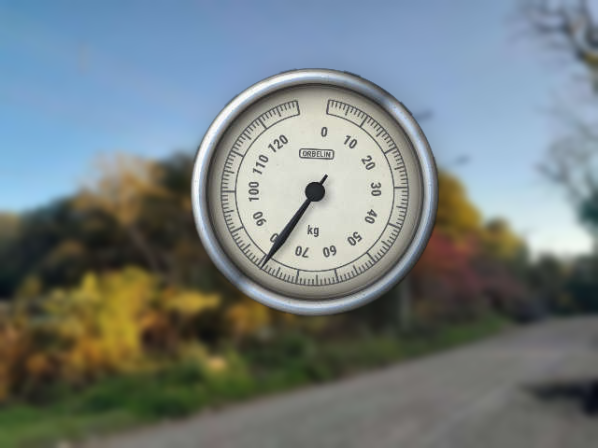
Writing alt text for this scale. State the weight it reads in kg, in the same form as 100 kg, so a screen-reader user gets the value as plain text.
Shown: 79 kg
